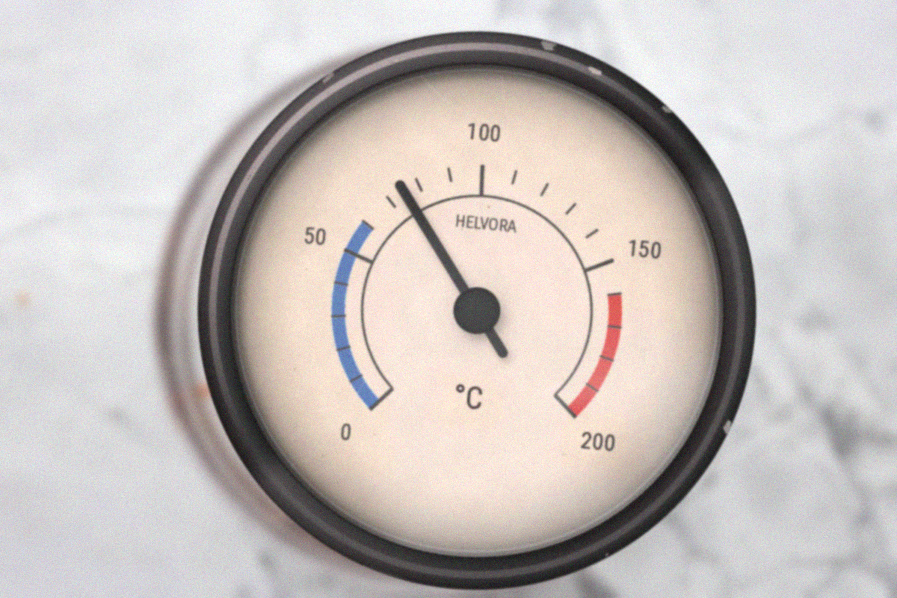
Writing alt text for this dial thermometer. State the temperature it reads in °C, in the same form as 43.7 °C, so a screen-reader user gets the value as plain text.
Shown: 75 °C
